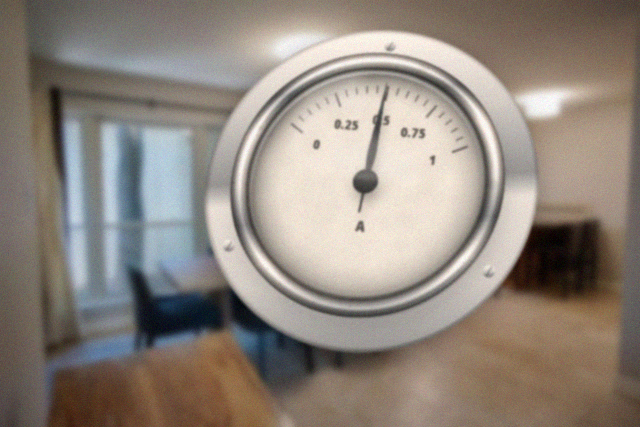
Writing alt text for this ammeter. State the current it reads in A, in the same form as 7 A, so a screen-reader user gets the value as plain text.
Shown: 0.5 A
